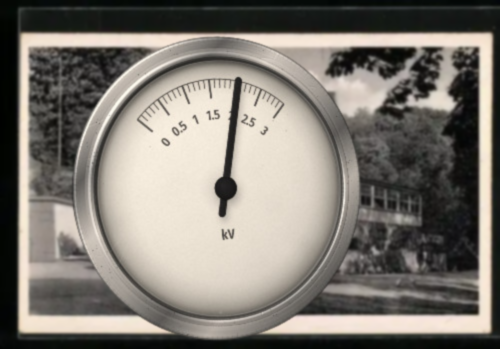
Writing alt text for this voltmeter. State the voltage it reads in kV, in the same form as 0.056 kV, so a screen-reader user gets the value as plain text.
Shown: 2 kV
